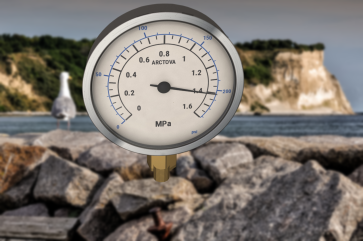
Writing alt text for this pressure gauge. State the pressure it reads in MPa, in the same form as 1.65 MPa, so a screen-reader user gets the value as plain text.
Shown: 1.4 MPa
